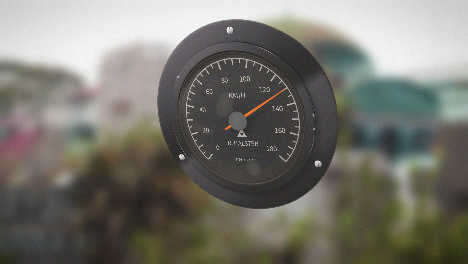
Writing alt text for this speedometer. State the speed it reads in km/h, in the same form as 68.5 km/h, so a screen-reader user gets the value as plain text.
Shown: 130 km/h
